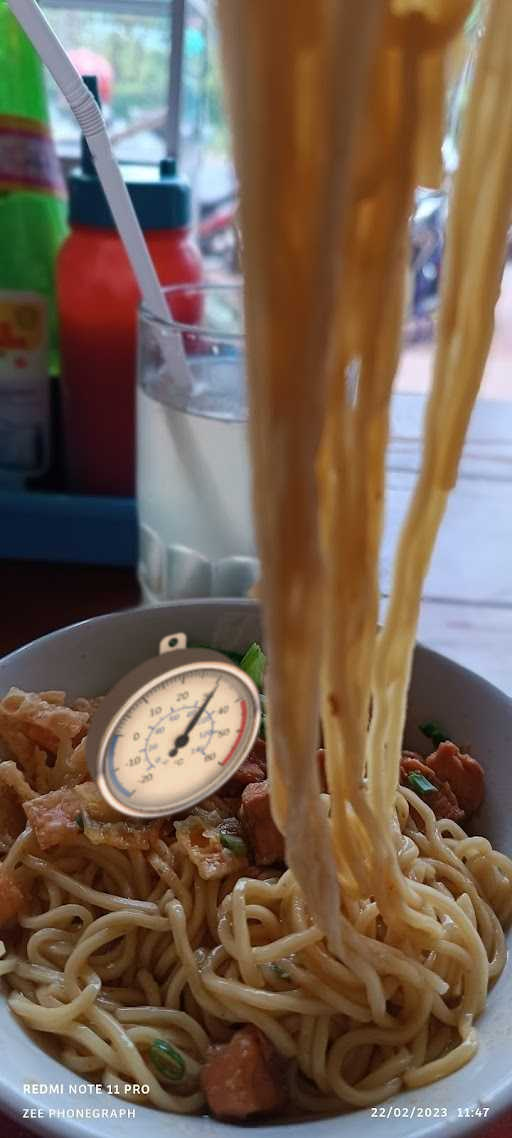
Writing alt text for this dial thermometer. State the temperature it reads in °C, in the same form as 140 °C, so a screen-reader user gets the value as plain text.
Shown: 30 °C
